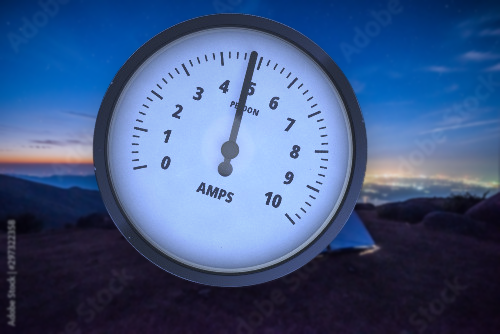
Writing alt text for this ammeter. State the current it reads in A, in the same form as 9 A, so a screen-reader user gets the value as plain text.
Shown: 4.8 A
